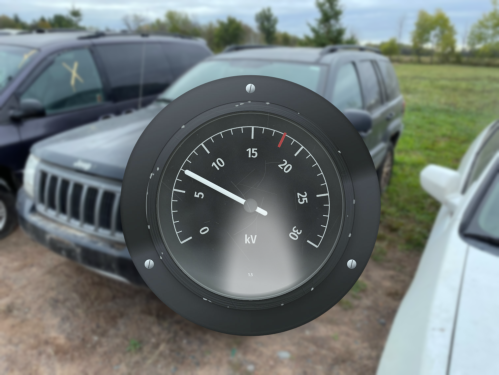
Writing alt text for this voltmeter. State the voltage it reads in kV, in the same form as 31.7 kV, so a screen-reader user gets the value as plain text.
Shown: 7 kV
